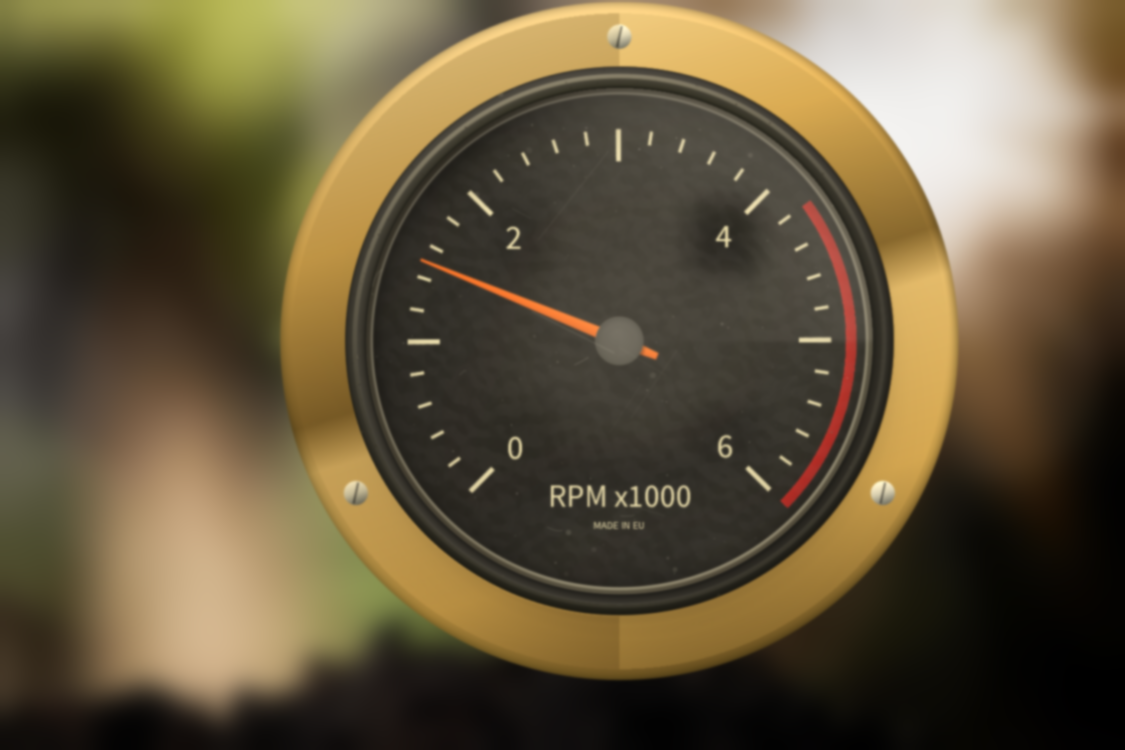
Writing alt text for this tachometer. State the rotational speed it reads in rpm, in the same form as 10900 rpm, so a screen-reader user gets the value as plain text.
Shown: 1500 rpm
